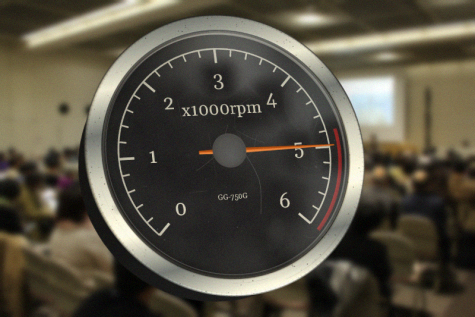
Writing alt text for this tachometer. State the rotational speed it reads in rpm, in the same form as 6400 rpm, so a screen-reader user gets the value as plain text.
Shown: 5000 rpm
